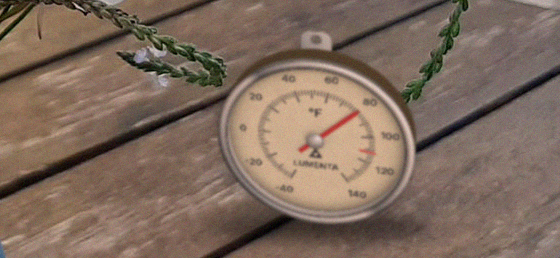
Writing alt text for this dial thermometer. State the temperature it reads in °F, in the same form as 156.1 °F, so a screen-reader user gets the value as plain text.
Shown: 80 °F
